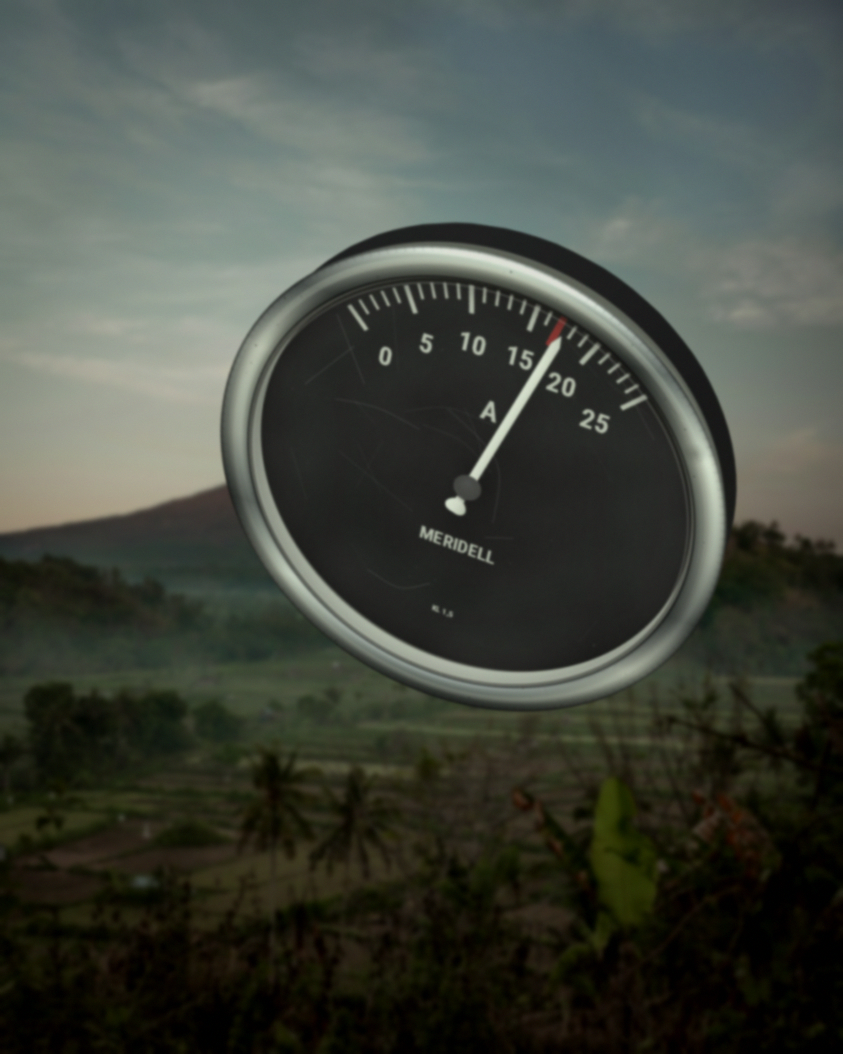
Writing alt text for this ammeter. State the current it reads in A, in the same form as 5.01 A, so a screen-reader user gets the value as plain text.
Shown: 17.5 A
